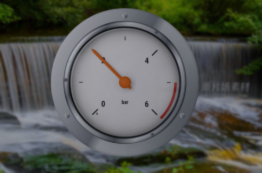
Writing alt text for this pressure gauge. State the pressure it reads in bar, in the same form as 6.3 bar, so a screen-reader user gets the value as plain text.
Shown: 2 bar
